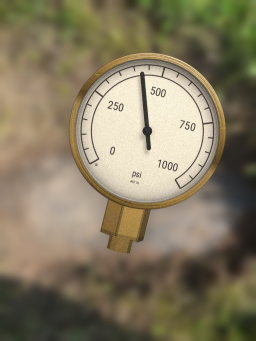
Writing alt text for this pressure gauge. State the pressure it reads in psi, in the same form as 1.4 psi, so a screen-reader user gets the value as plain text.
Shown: 425 psi
